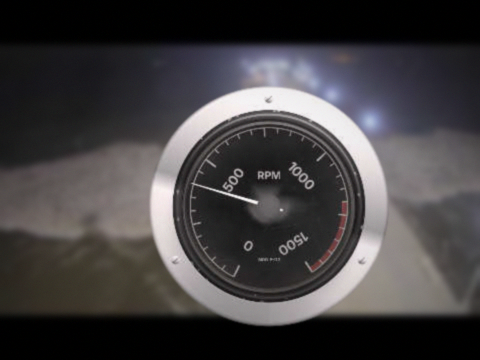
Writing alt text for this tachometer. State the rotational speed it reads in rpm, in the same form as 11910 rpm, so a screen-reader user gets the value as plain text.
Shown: 400 rpm
